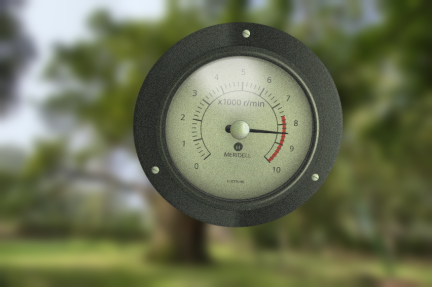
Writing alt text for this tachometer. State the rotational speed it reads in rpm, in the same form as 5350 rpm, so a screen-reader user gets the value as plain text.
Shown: 8400 rpm
